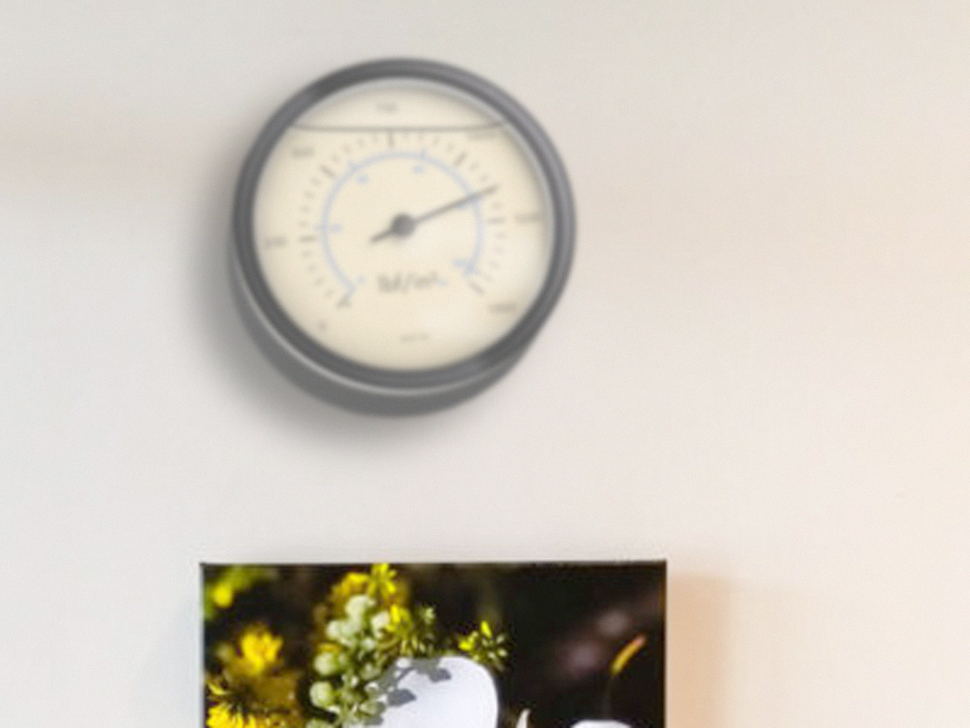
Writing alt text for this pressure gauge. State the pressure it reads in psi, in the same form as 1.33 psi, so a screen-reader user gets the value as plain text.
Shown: 1150 psi
